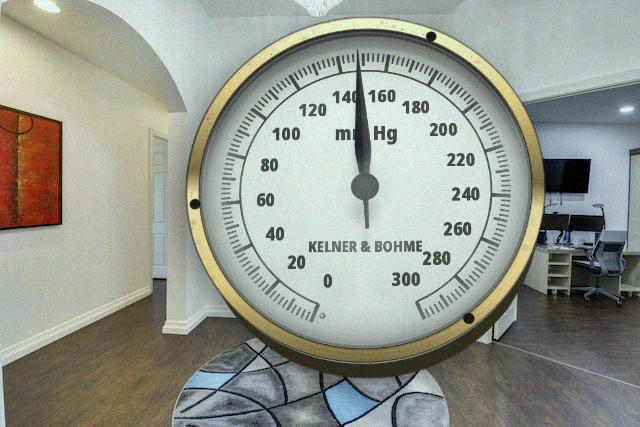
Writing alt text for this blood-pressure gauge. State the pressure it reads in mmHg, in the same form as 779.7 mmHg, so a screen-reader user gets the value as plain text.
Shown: 148 mmHg
